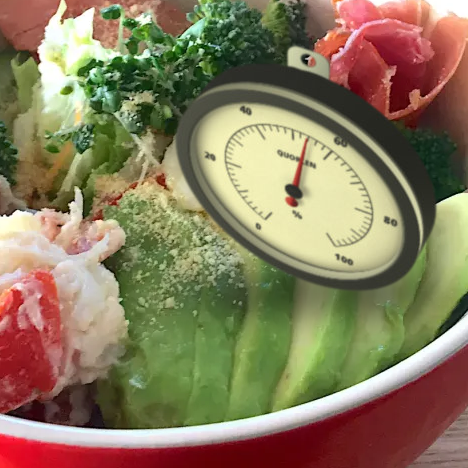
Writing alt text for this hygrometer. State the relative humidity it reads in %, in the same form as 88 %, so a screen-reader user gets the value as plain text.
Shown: 54 %
